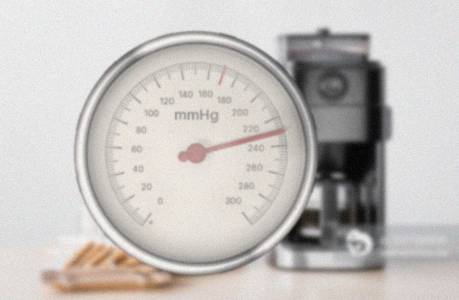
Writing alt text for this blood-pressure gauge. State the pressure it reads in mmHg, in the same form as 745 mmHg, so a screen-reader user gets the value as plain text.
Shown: 230 mmHg
